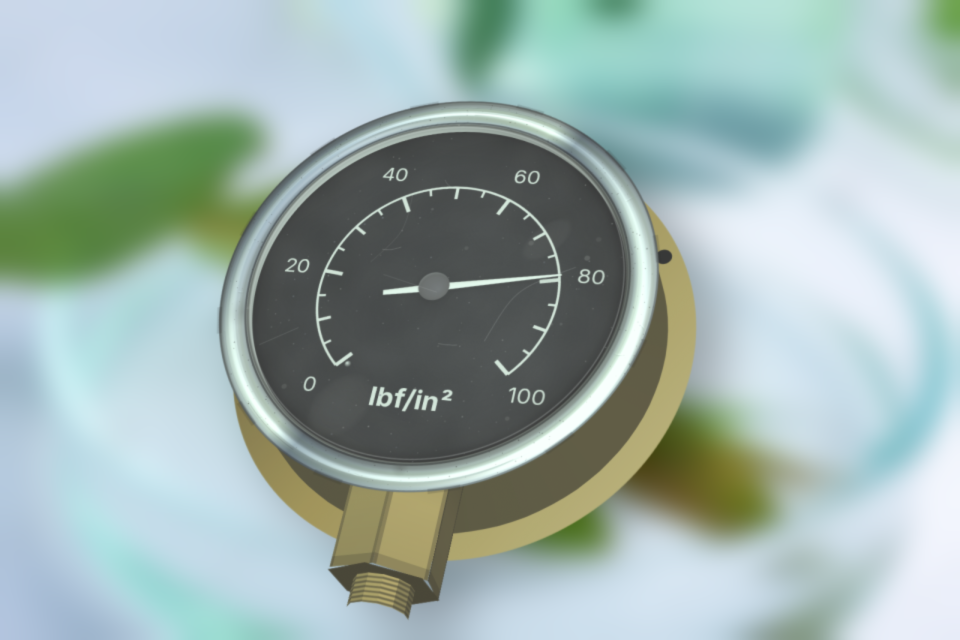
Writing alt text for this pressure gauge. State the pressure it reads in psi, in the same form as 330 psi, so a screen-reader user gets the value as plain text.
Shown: 80 psi
